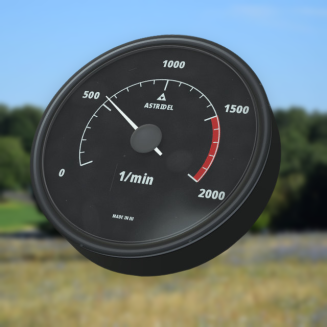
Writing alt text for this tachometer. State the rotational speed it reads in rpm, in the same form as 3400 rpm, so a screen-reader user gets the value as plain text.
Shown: 550 rpm
